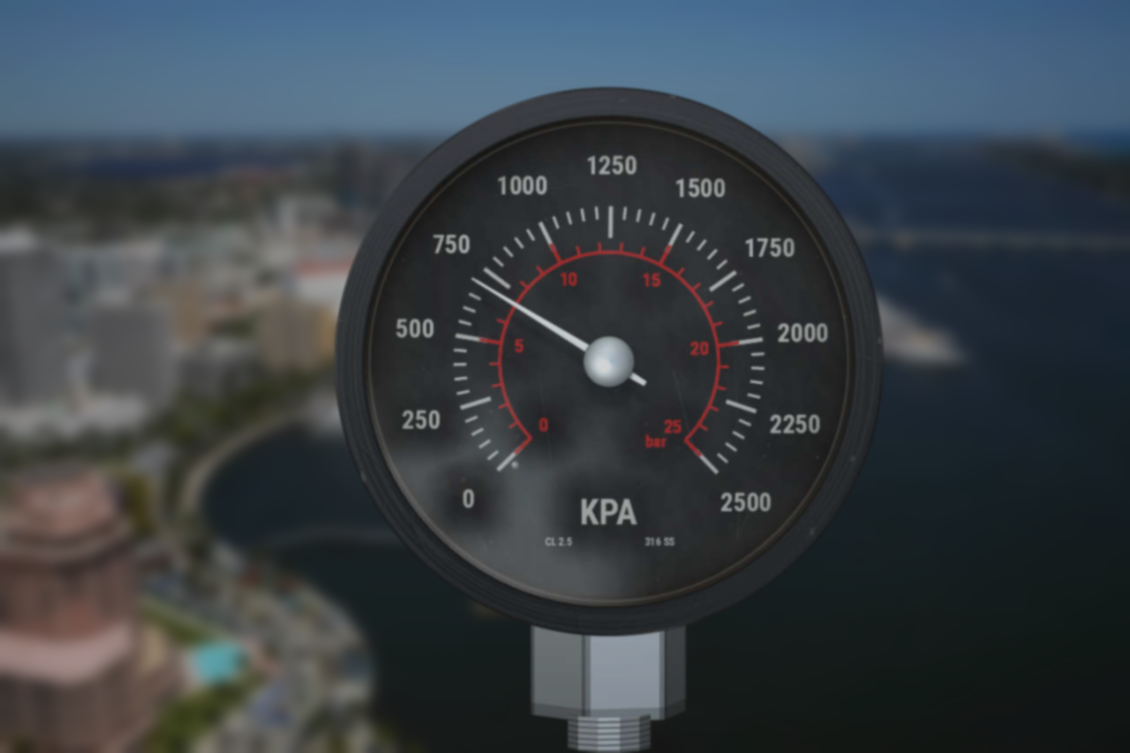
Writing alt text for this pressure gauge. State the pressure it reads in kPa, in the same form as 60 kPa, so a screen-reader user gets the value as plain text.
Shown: 700 kPa
